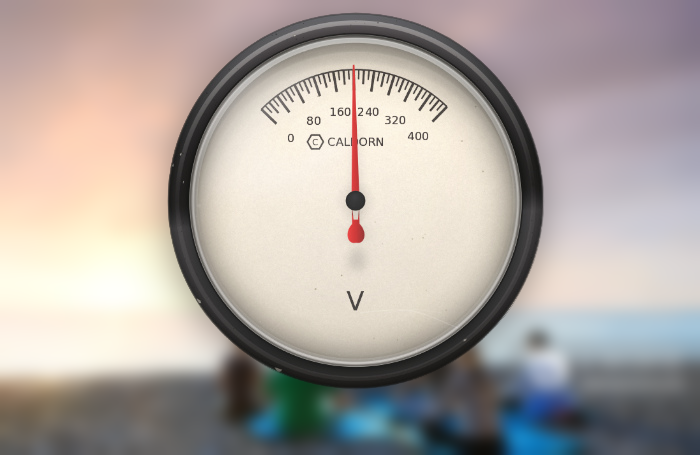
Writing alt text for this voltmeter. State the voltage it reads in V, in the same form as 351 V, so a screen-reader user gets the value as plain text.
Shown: 200 V
